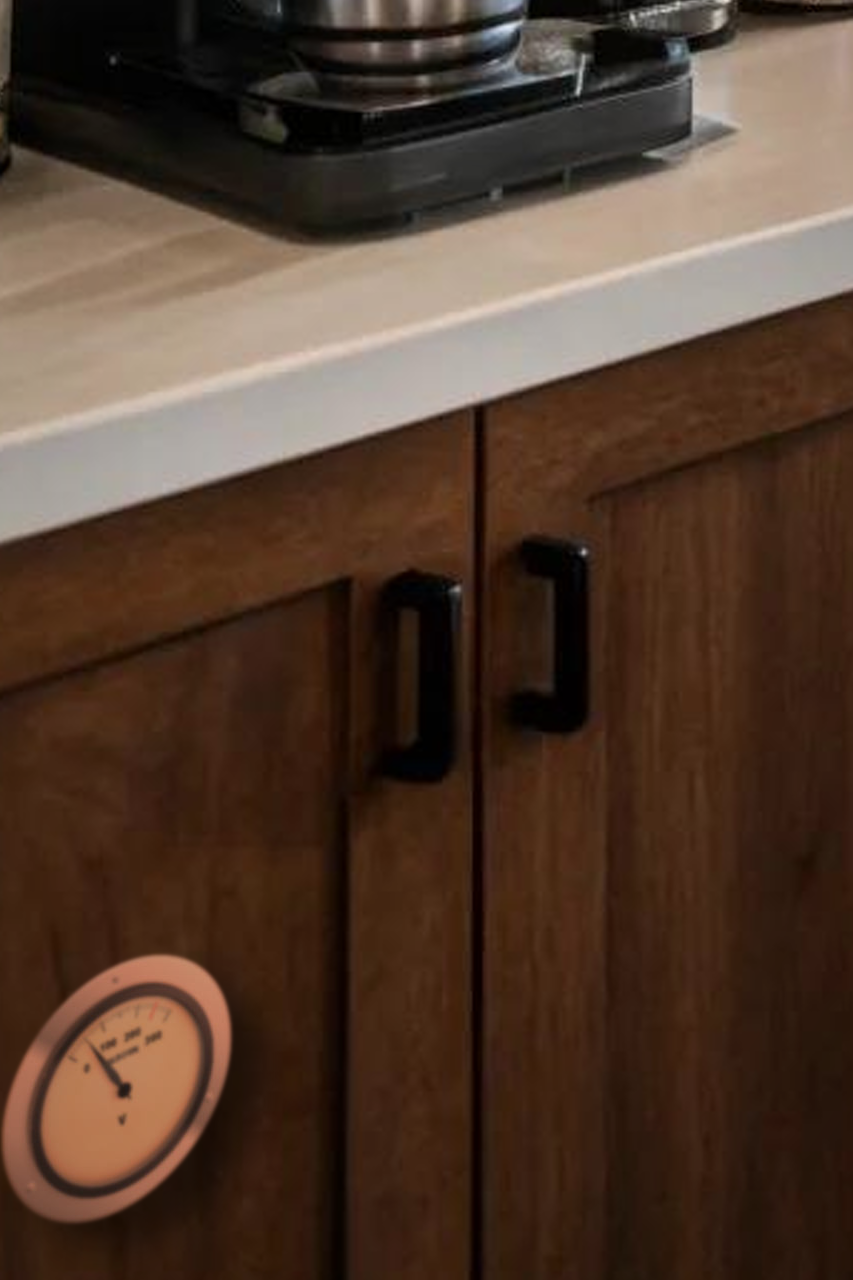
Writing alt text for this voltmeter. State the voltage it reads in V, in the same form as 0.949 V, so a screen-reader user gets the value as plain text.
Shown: 50 V
